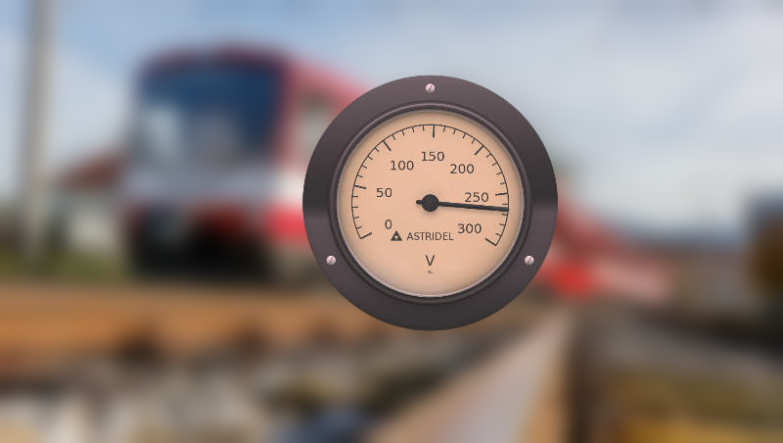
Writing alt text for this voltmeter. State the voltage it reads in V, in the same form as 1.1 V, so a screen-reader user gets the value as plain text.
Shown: 265 V
